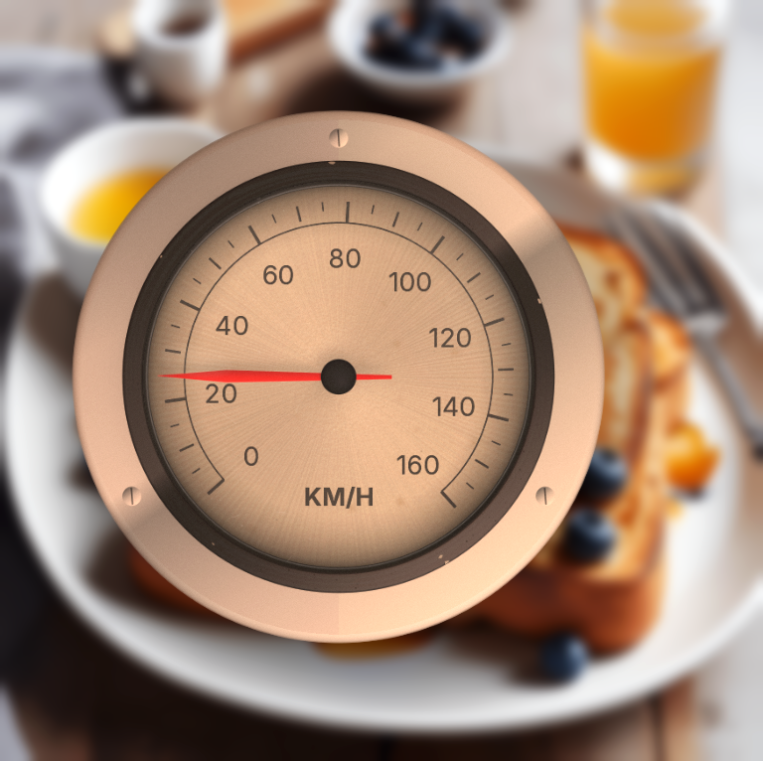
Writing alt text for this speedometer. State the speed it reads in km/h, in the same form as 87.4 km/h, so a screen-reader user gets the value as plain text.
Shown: 25 km/h
